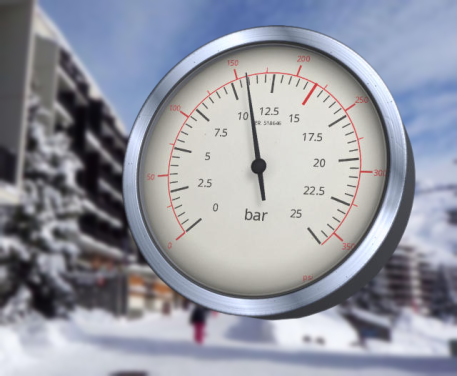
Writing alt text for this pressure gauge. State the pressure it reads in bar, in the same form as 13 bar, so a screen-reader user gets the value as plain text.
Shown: 11 bar
